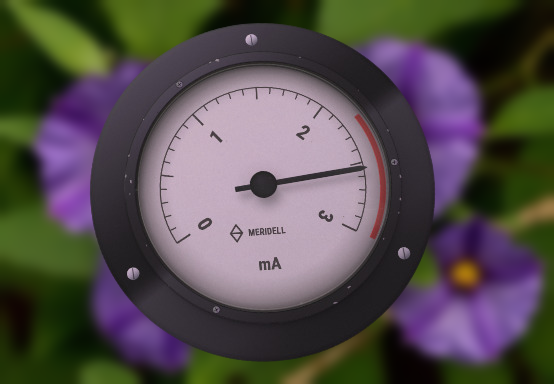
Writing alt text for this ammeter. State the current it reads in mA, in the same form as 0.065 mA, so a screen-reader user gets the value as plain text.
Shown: 2.55 mA
